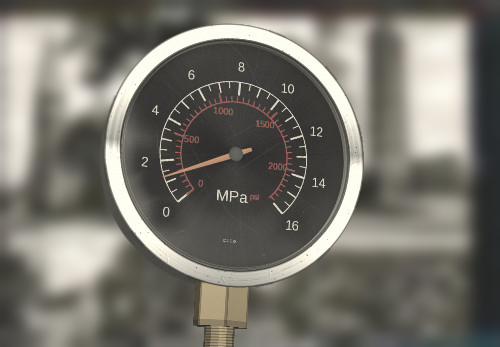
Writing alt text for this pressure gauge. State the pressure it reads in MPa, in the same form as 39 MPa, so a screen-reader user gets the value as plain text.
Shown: 1.25 MPa
